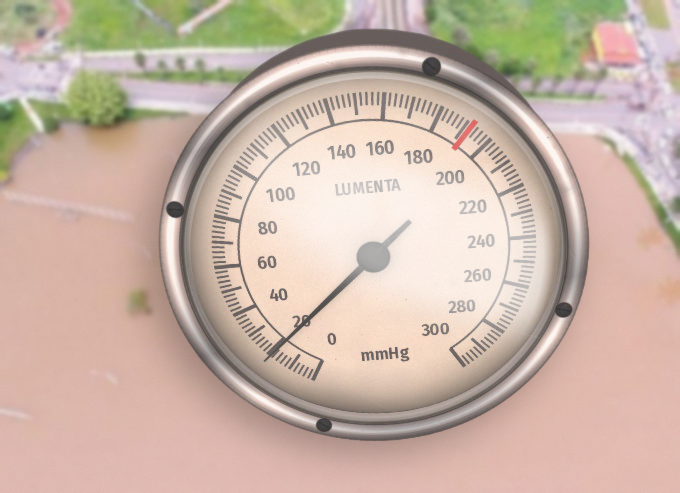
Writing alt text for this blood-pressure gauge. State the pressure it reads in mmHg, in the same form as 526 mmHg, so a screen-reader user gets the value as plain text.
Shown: 20 mmHg
